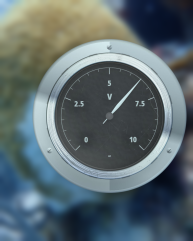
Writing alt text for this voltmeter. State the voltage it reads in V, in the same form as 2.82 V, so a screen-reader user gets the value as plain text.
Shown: 6.5 V
